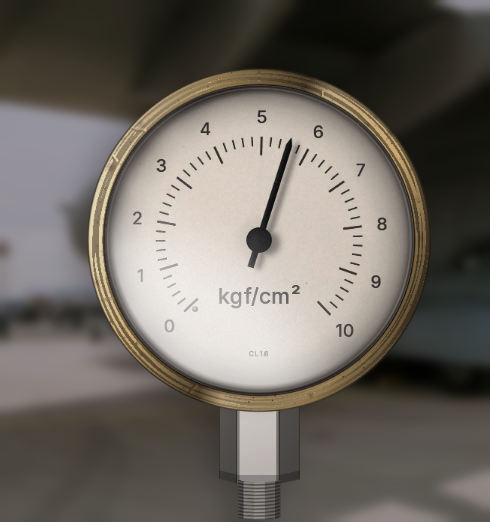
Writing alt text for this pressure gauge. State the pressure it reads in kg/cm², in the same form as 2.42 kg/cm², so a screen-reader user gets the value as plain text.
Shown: 5.6 kg/cm²
